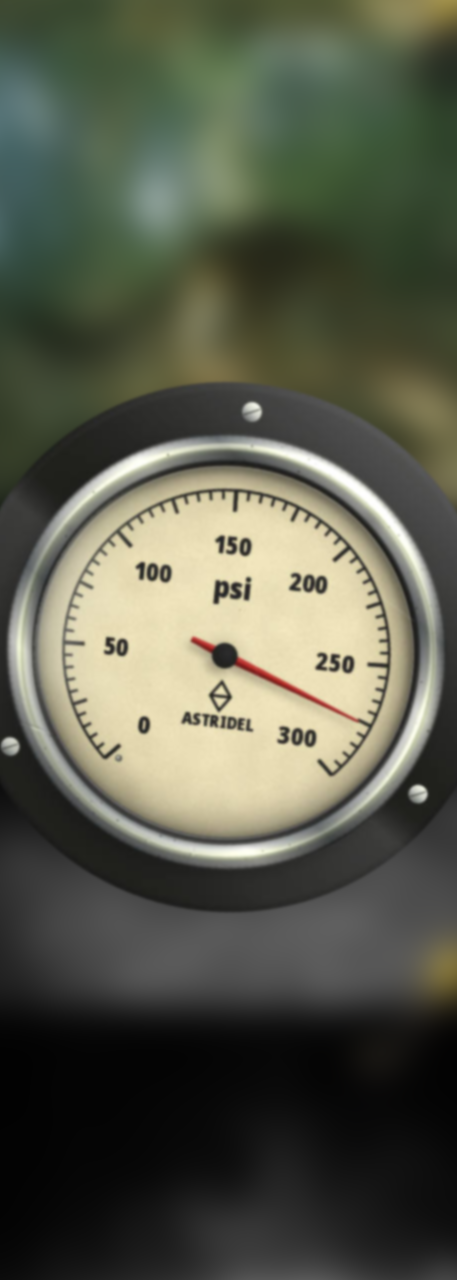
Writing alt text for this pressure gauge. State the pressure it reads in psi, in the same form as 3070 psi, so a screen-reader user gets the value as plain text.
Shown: 275 psi
